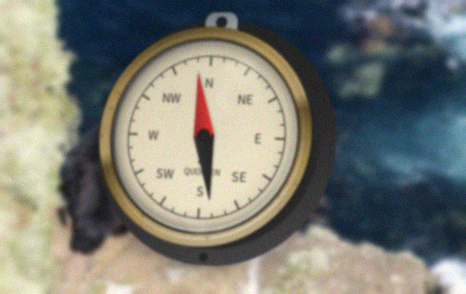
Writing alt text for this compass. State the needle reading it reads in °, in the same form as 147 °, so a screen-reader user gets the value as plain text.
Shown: 350 °
